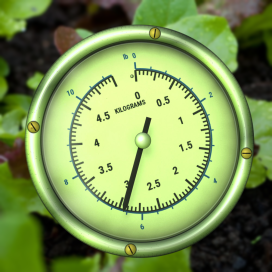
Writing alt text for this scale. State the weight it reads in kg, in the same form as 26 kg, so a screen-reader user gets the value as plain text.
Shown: 2.95 kg
